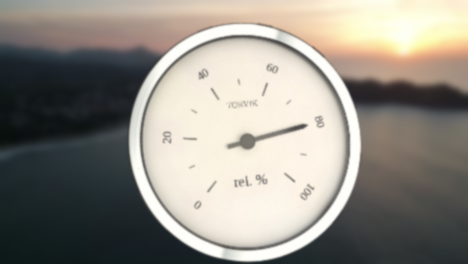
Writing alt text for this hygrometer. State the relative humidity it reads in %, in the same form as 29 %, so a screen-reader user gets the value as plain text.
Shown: 80 %
